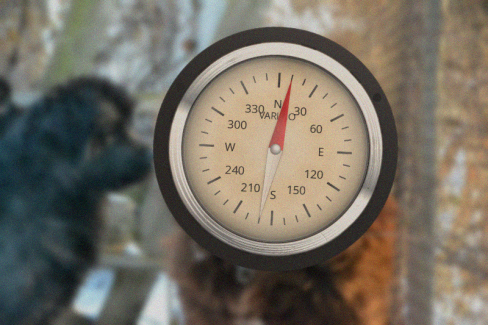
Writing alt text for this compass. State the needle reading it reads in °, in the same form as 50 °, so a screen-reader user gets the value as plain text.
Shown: 10 °
